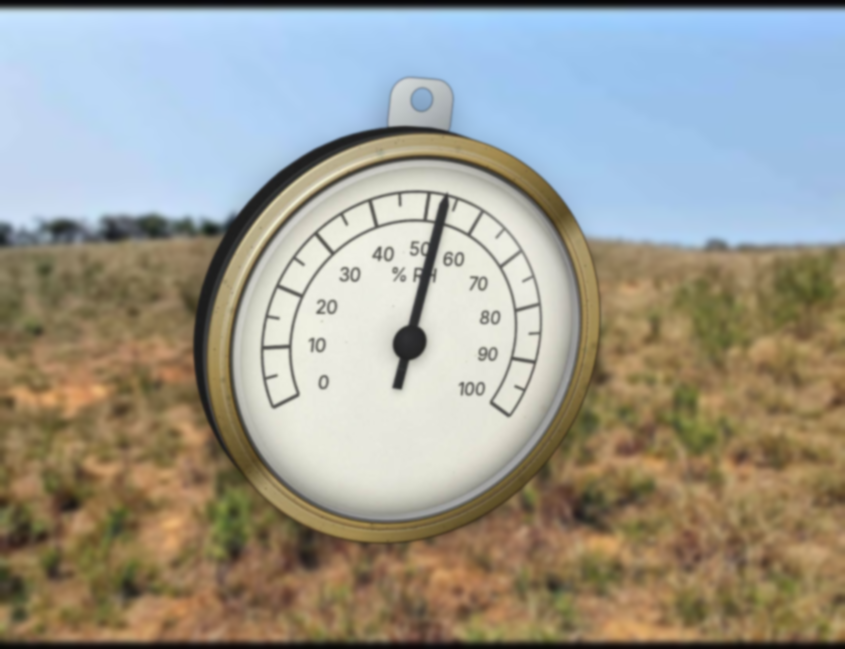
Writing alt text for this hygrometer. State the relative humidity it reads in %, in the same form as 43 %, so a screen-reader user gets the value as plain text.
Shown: 52.5 %
